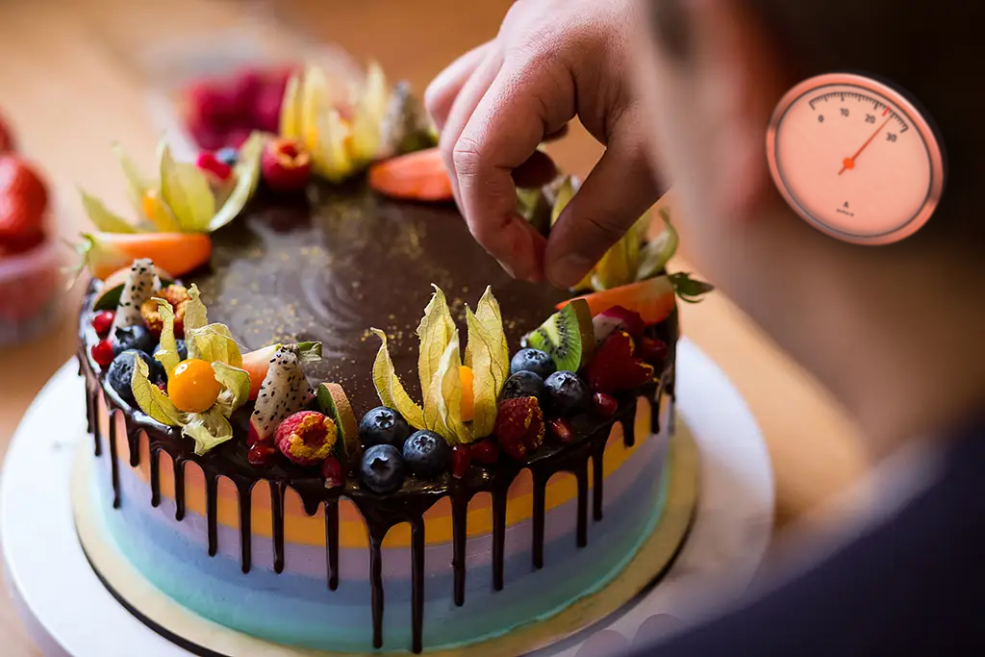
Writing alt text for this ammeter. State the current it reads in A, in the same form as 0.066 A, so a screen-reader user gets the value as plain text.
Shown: 25 A
